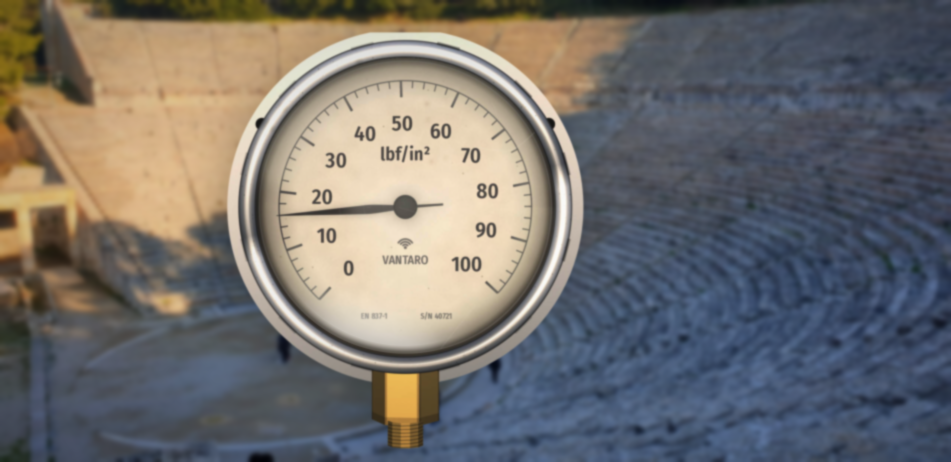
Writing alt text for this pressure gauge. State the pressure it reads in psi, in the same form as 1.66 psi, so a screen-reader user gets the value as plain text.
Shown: 16 psi
